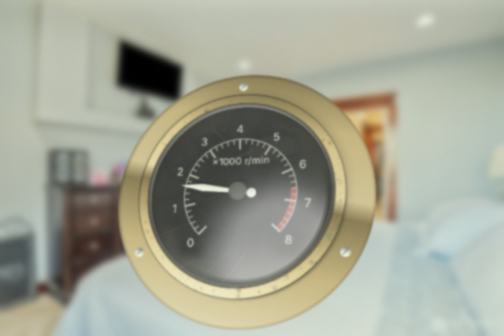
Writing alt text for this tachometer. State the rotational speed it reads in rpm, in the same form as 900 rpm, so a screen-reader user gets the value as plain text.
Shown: 1600 rpm
